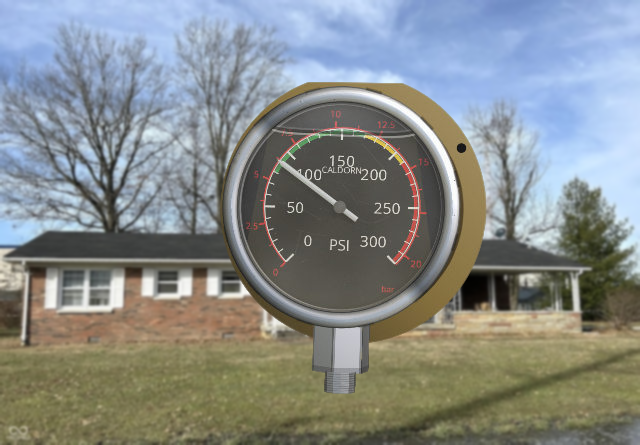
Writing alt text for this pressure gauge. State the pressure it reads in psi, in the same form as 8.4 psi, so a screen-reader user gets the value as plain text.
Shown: 90 psi
